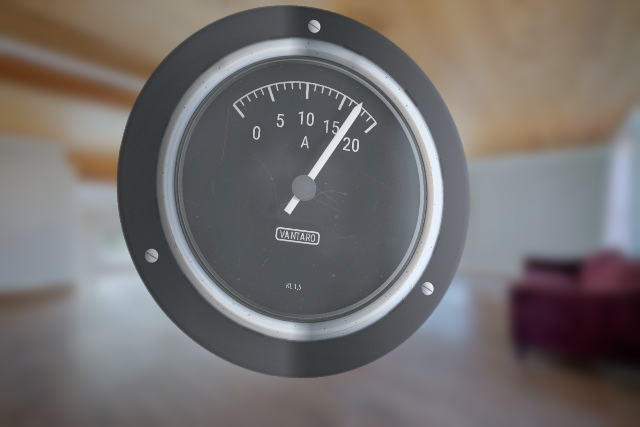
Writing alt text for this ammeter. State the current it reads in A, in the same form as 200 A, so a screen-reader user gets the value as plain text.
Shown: 17 A
